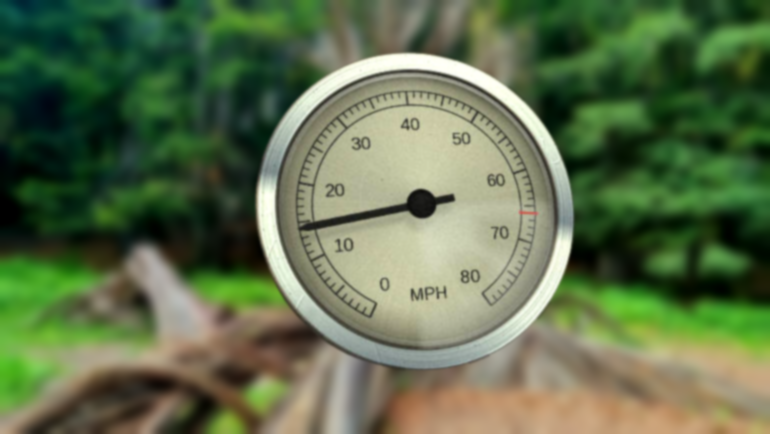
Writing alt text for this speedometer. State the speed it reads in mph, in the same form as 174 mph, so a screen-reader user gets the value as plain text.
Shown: 14 mph
